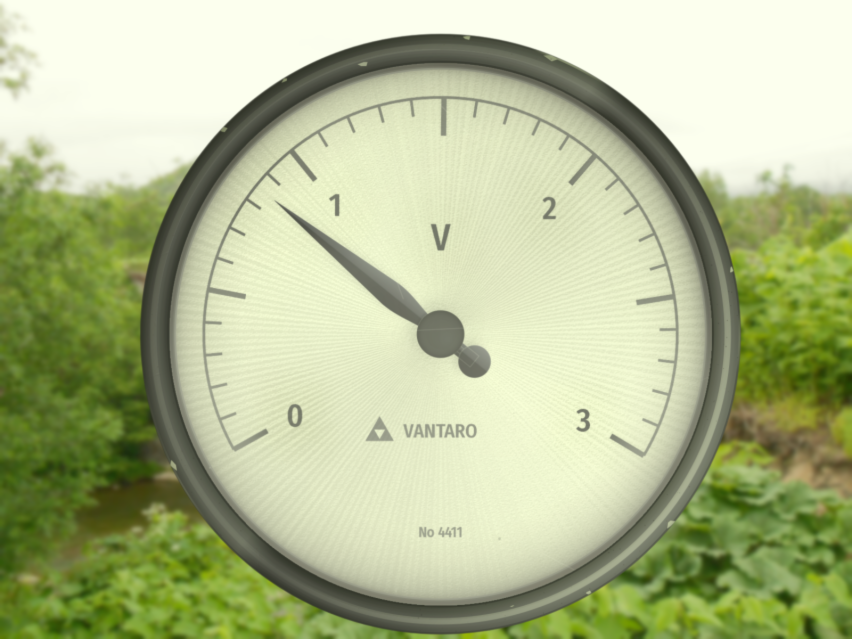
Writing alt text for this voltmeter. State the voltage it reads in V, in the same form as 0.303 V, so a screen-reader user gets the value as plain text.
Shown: 0.85 V
